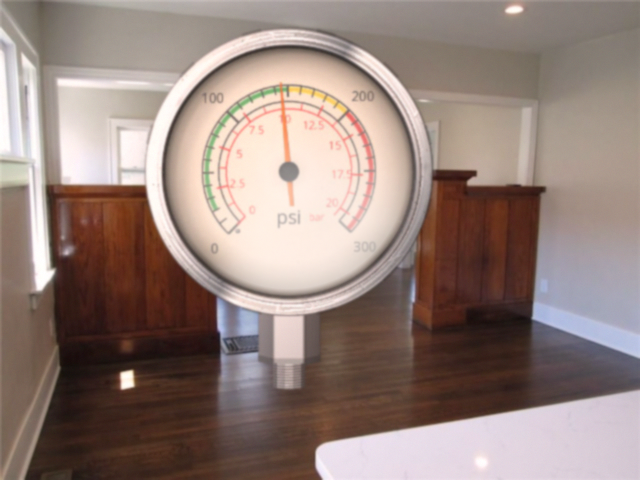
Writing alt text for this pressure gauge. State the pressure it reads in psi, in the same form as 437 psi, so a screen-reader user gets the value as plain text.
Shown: 145 psi
